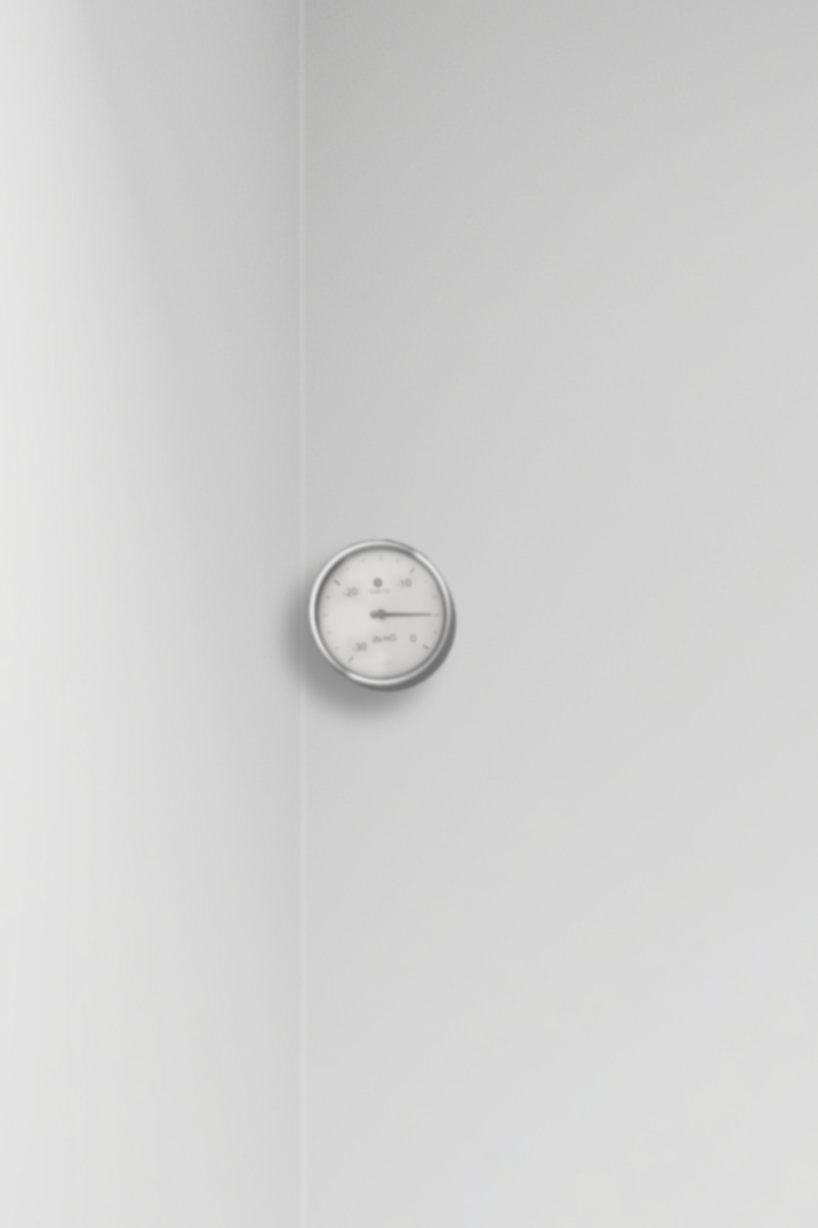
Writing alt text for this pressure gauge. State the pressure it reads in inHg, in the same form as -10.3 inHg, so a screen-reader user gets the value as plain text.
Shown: -4 inHg
